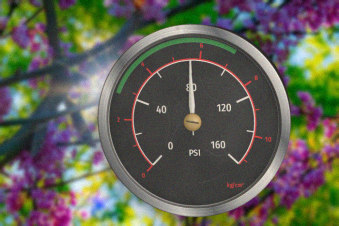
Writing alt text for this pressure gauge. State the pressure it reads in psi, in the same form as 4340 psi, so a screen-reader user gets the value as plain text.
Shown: 80 psi
